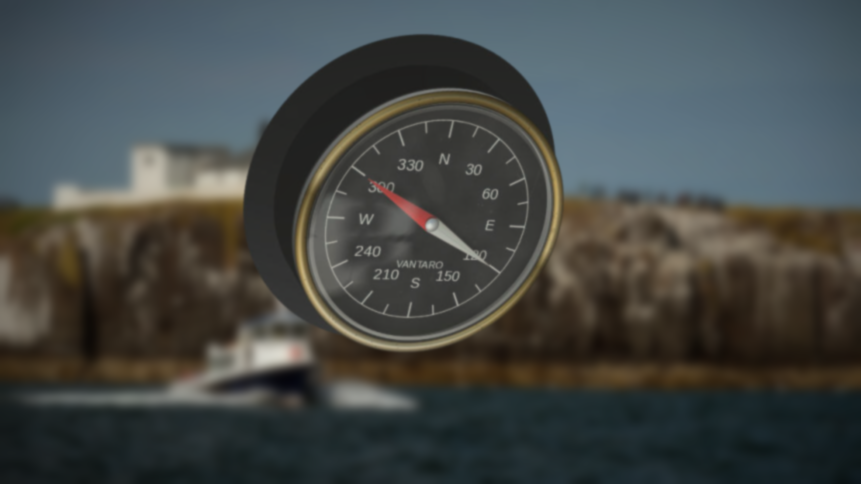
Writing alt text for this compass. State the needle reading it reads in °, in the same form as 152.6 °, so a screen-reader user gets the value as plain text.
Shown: 300 °
